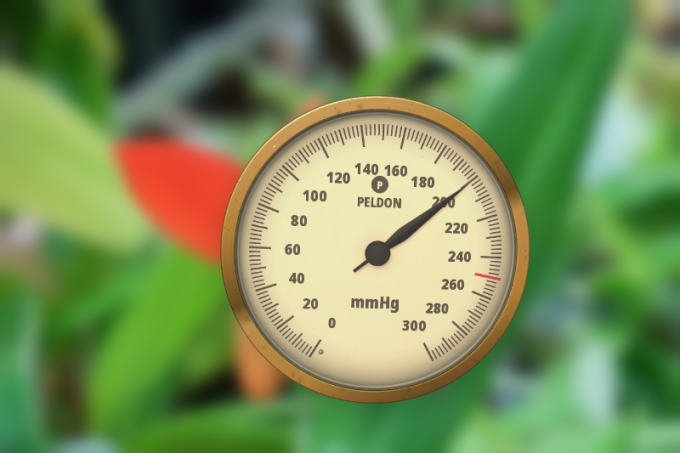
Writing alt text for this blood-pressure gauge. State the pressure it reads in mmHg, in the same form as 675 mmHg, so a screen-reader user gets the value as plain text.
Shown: 200 mmHg
